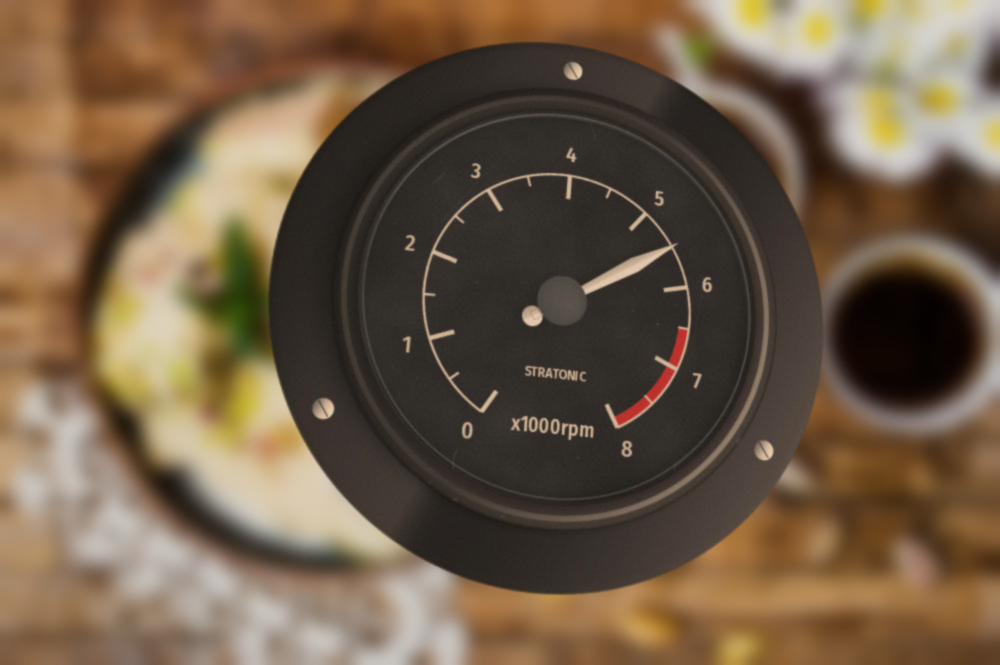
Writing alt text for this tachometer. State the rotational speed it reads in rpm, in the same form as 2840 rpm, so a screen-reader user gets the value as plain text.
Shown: 5500 rpm
